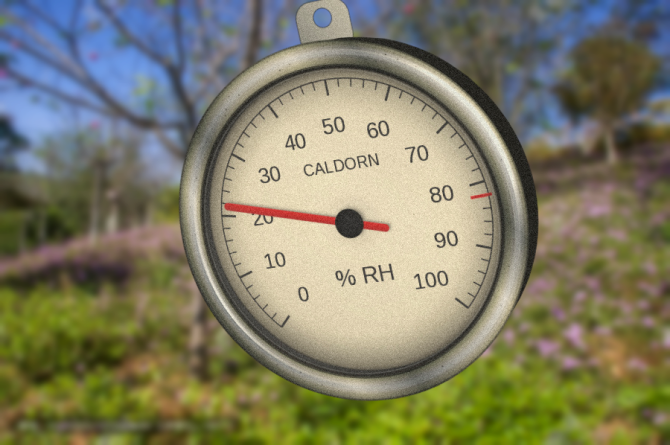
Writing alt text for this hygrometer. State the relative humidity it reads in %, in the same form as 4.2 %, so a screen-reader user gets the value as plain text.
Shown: 22 %
